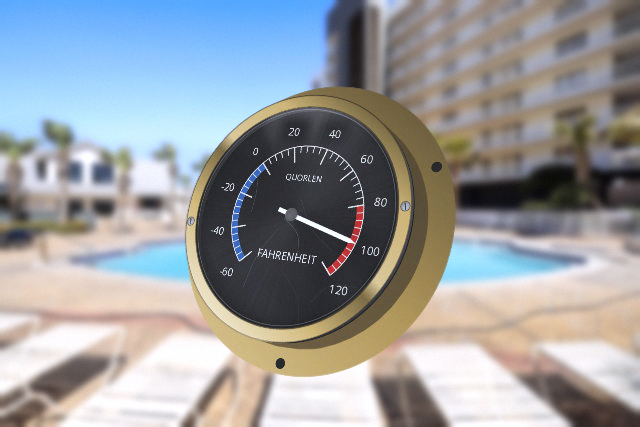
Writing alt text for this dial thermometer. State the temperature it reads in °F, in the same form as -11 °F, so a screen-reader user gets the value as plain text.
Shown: 100 °F
